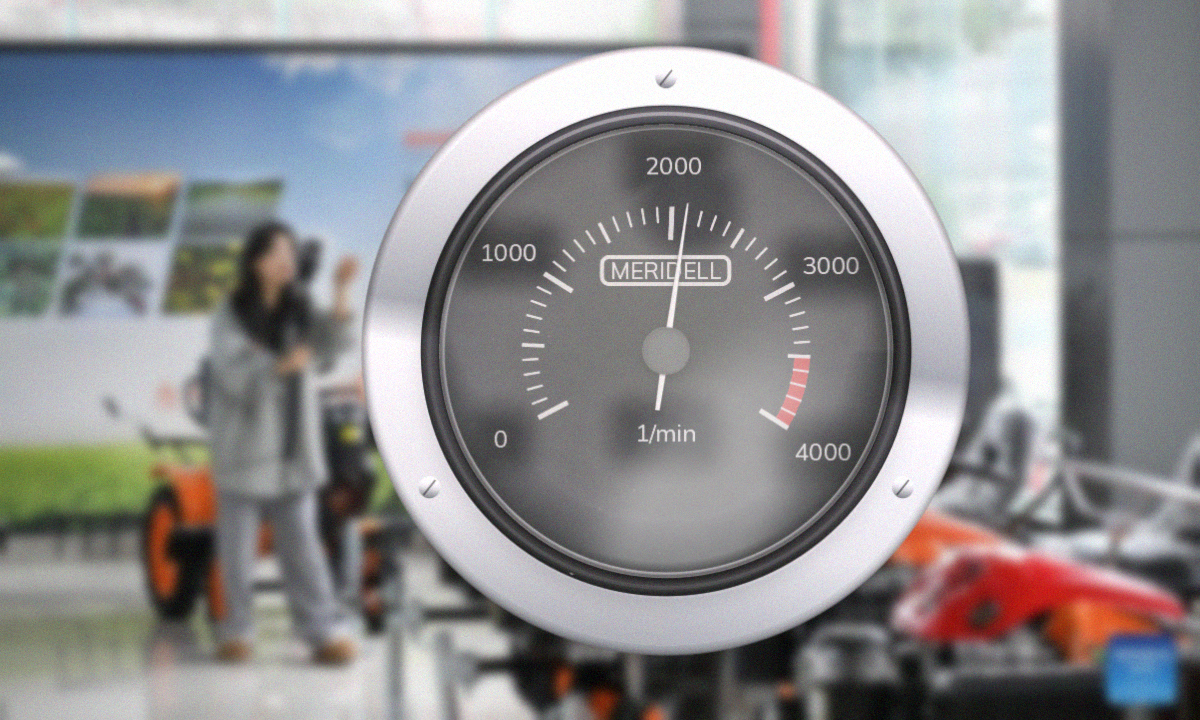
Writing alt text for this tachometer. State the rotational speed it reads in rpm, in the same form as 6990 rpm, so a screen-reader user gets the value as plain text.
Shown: 2100 rpm
